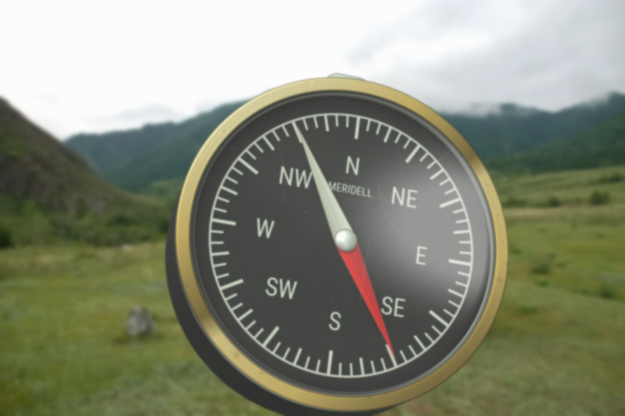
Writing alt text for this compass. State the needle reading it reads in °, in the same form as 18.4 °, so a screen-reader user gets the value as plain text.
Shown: 150 °
